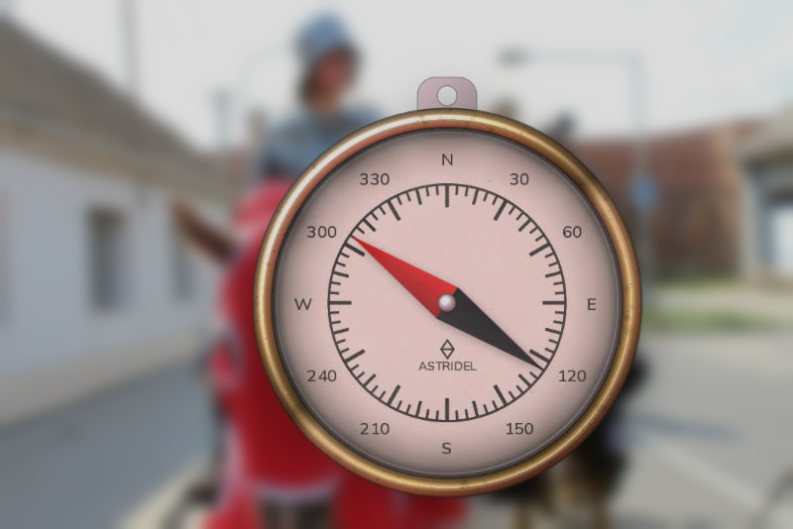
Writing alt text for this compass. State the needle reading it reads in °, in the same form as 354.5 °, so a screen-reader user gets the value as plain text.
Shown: 305 °
